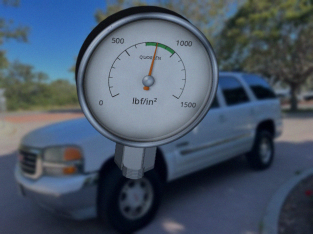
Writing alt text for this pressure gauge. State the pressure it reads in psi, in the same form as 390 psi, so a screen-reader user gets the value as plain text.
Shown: 800 psi
